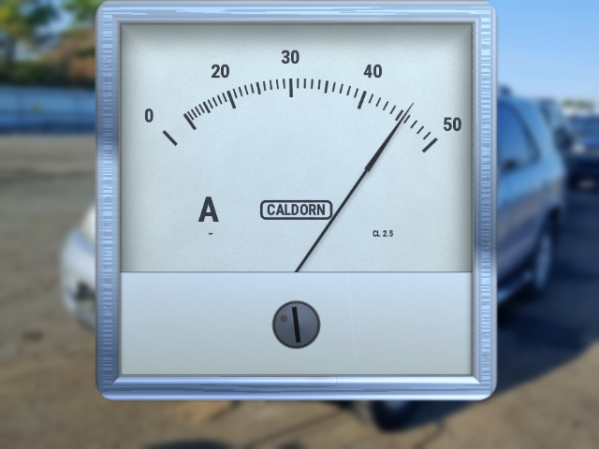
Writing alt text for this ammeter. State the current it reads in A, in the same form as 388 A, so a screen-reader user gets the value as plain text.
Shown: 45.5 A
